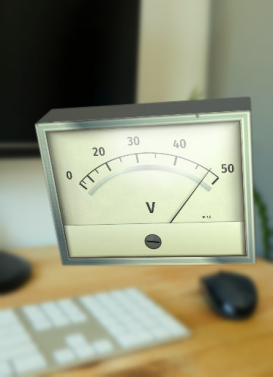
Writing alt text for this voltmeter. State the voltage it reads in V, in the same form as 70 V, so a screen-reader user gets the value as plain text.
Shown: 47.5 V
